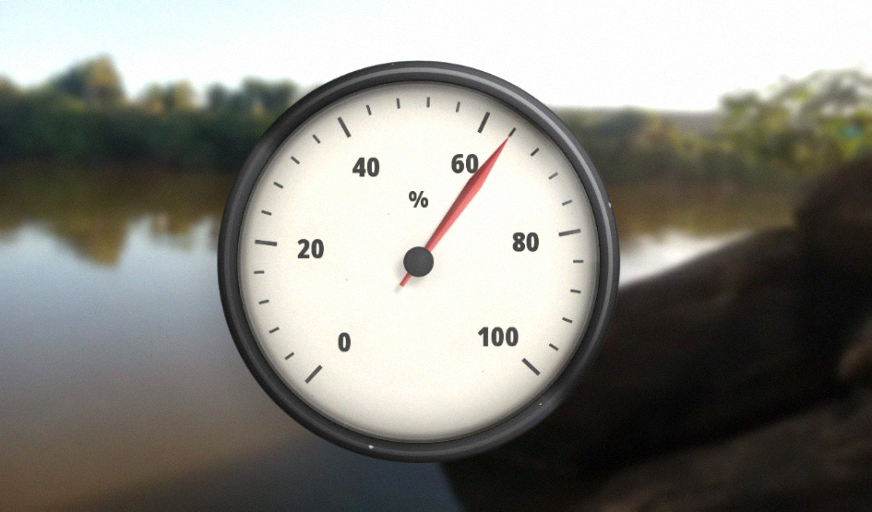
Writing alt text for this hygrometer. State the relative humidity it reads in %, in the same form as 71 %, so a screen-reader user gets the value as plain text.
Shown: 64 %
